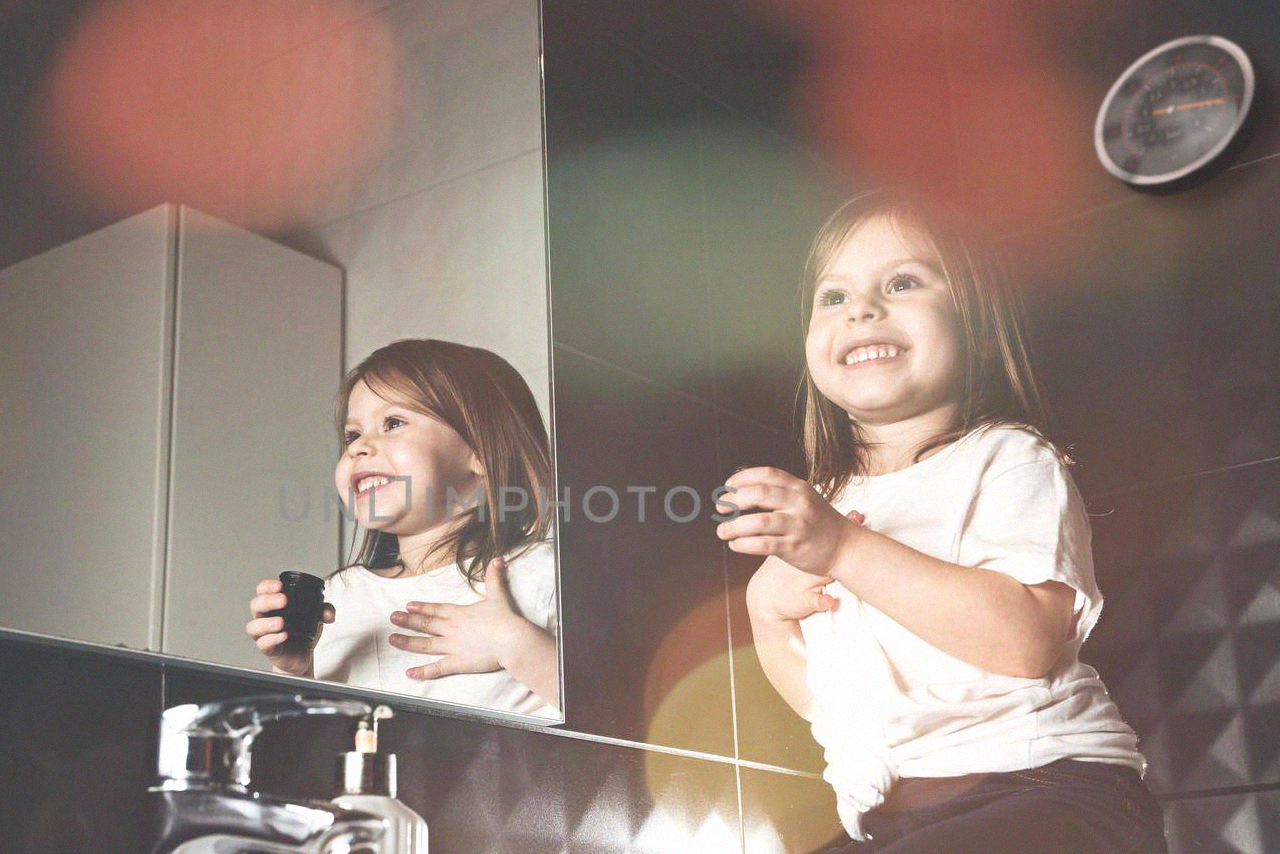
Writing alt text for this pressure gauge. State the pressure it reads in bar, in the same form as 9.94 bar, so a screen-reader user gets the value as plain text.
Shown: 3.5 bar
